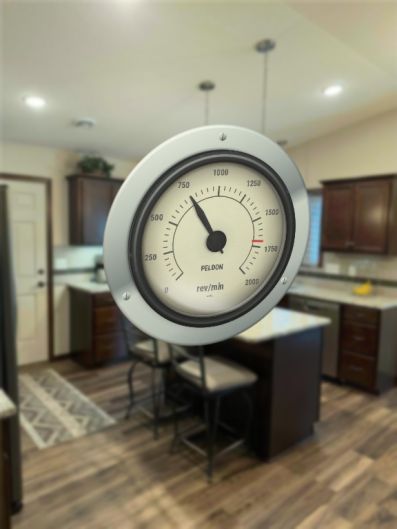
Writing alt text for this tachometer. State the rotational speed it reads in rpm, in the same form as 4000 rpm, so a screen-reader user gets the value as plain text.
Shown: 750 rpm
